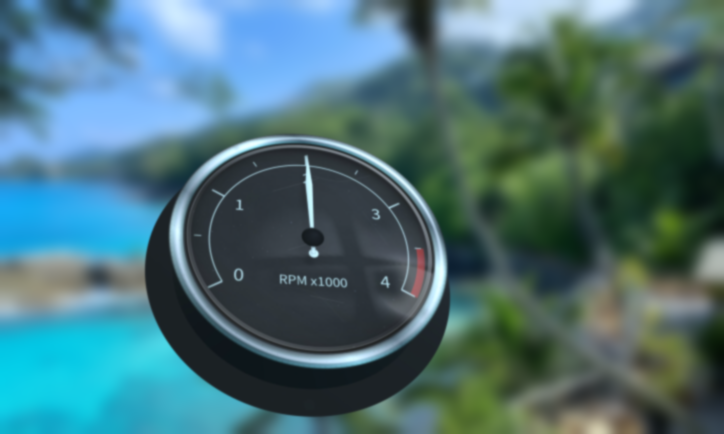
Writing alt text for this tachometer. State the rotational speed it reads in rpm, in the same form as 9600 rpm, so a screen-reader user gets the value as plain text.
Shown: 2000 rpm
